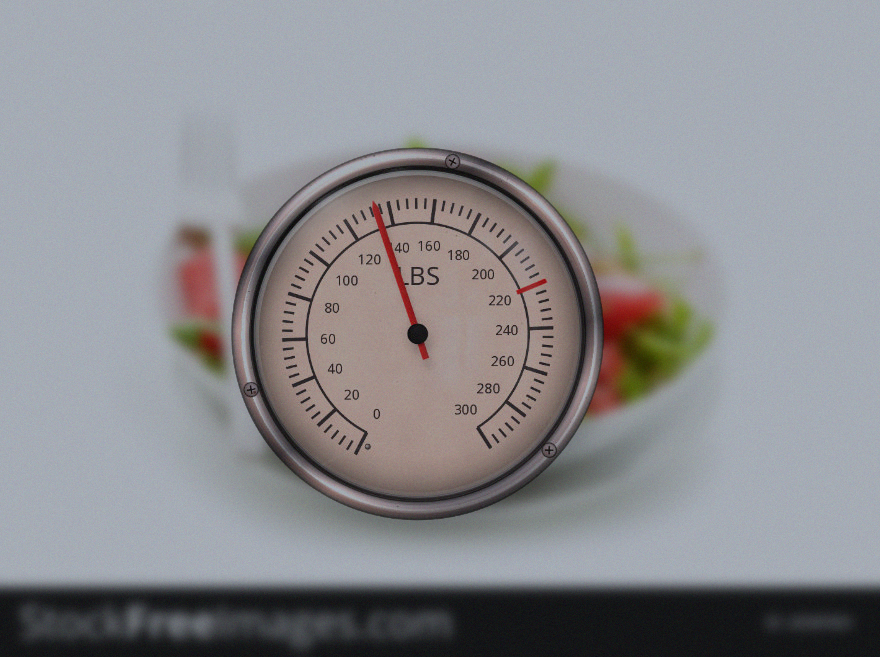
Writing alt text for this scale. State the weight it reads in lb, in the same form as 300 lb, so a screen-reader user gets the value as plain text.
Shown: 134 lb
